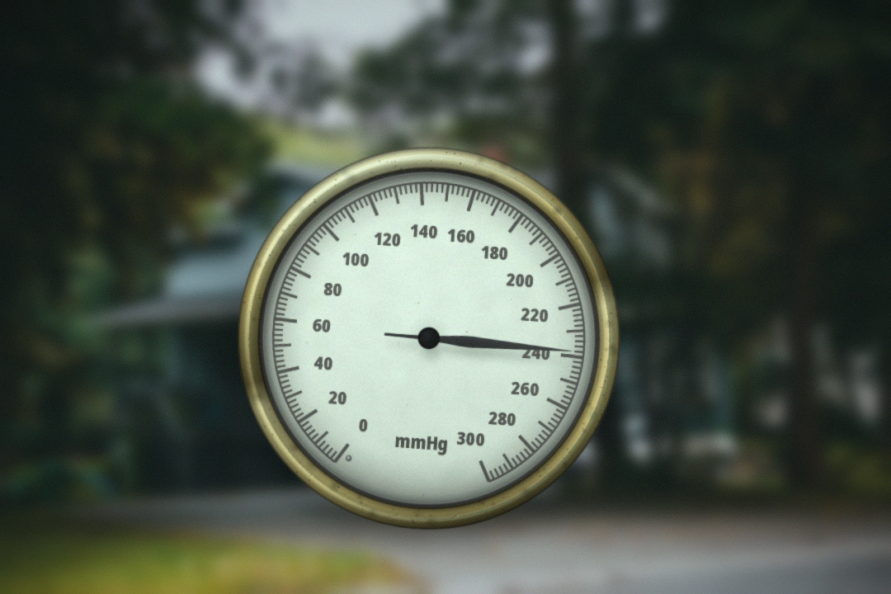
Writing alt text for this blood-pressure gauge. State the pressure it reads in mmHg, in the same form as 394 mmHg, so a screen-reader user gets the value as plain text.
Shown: 238 mmHg
